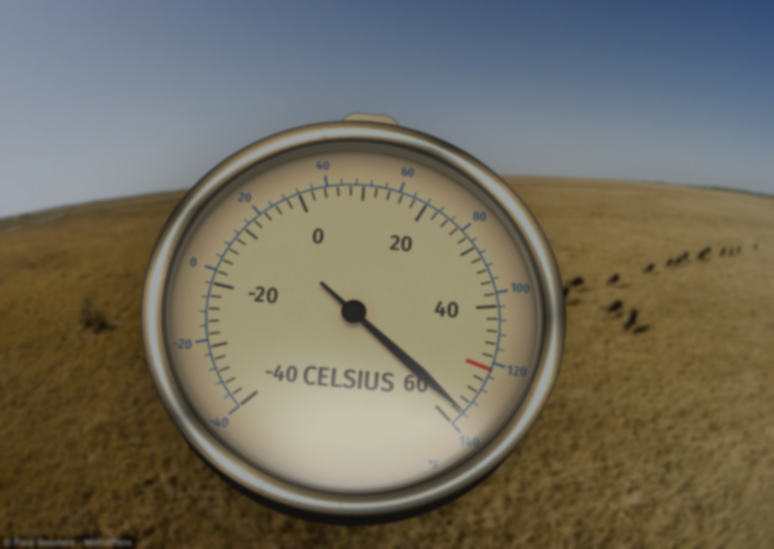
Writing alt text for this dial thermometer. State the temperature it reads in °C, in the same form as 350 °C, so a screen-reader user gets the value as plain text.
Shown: 58 °C
